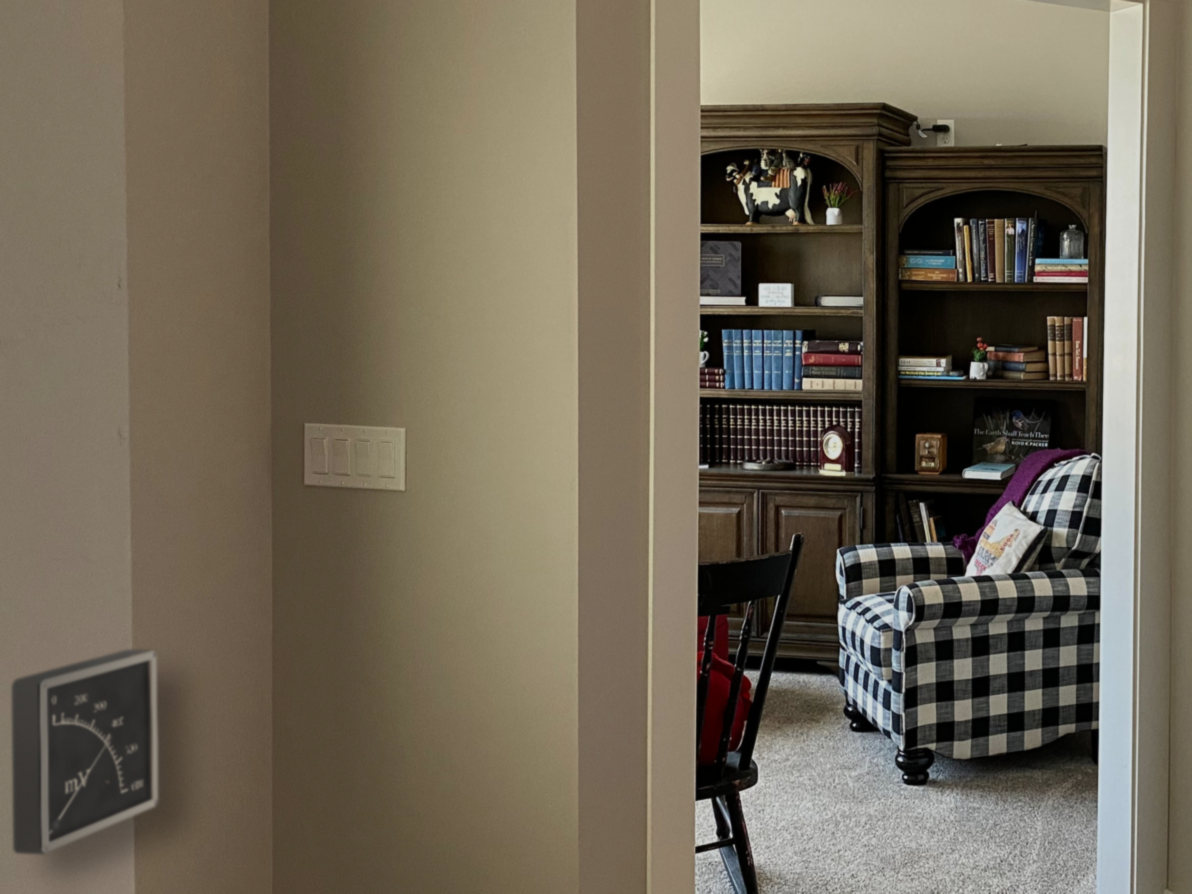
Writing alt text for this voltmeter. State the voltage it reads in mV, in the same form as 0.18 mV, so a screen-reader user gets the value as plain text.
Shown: 400 mV
